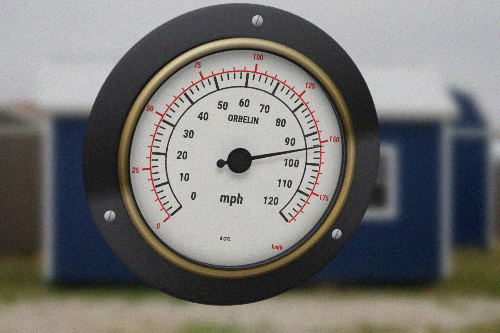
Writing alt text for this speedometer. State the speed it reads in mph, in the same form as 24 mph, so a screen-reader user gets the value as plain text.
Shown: 94 mph
